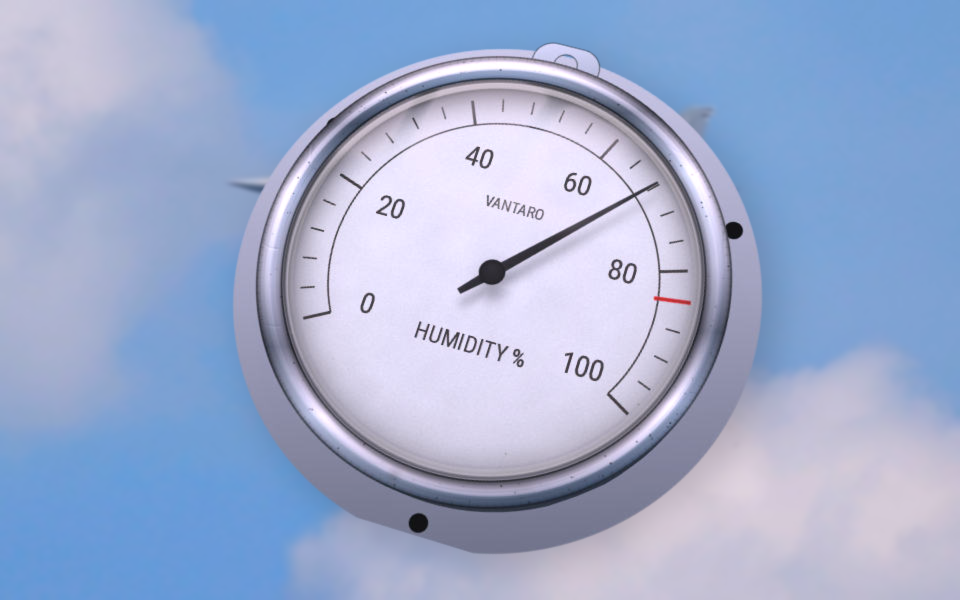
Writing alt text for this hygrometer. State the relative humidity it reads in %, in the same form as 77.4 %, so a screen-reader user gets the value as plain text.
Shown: 68 %
